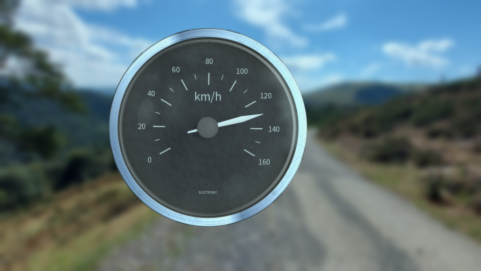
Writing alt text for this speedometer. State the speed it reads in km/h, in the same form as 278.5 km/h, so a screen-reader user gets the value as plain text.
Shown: 130 km/h
